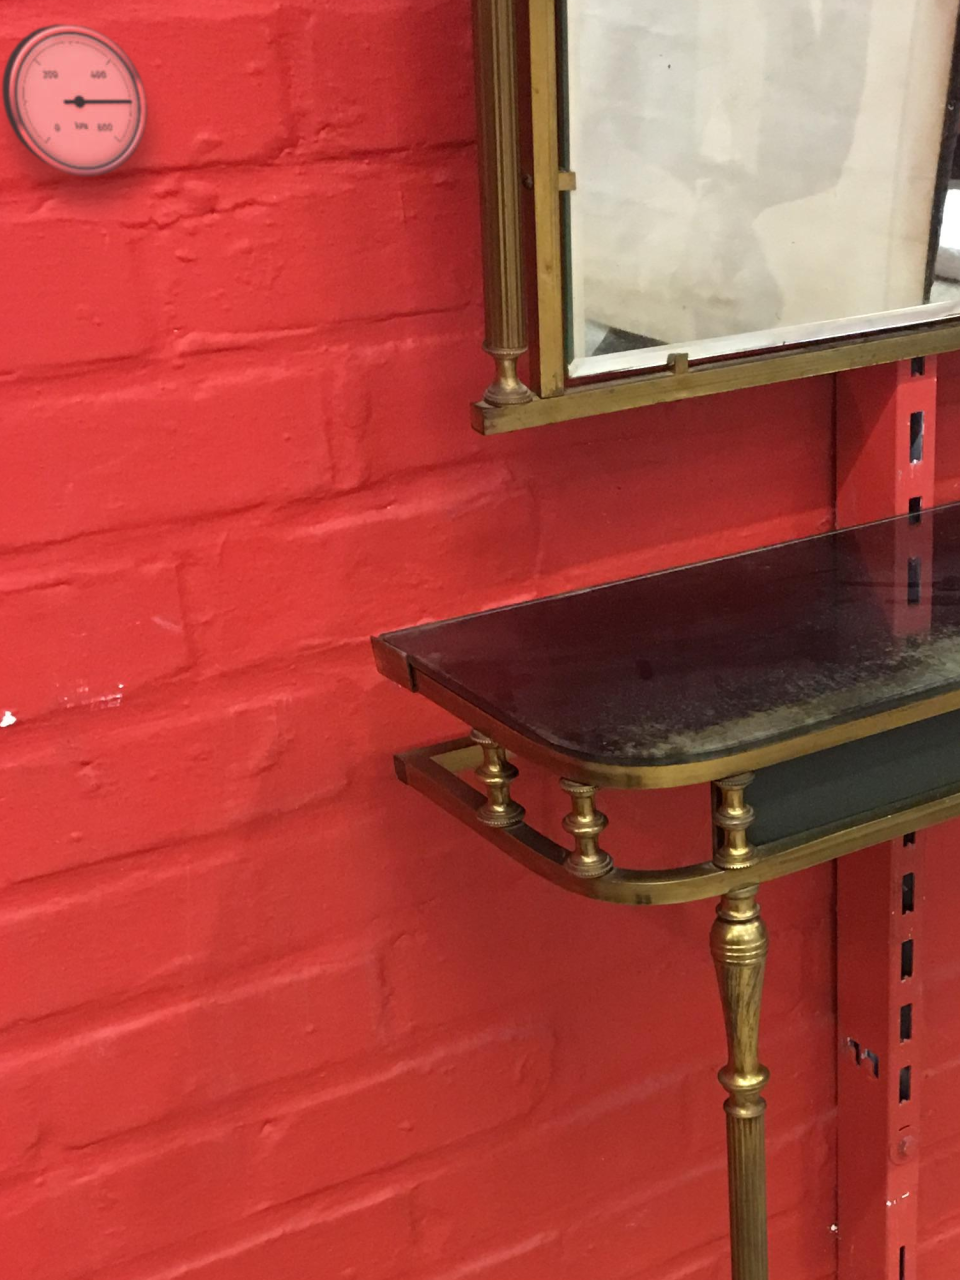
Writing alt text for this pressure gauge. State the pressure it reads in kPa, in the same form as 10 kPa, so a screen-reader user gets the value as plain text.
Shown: 500 kPa
